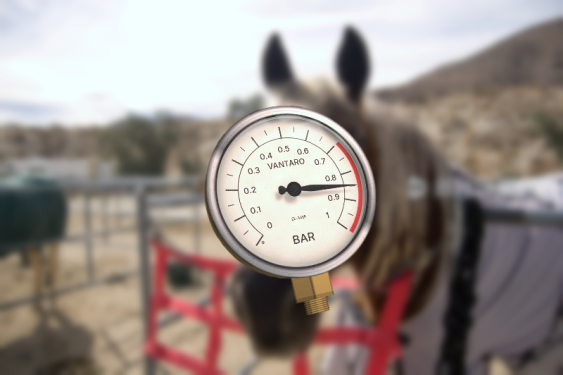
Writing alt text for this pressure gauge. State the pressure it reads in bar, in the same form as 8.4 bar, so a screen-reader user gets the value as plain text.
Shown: 0.85 bar
